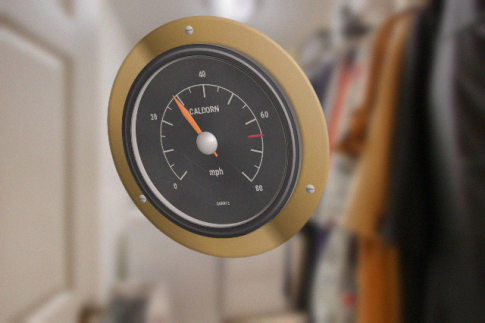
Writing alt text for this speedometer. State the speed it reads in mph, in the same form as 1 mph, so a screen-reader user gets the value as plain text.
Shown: 30 mph
